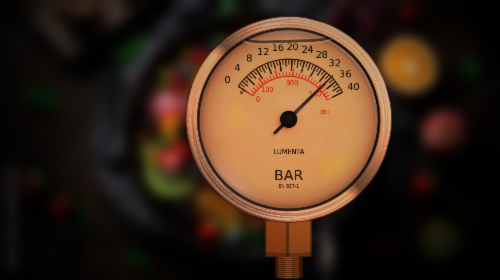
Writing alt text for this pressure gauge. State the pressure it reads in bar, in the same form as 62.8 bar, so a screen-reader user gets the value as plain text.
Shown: 34 bar
